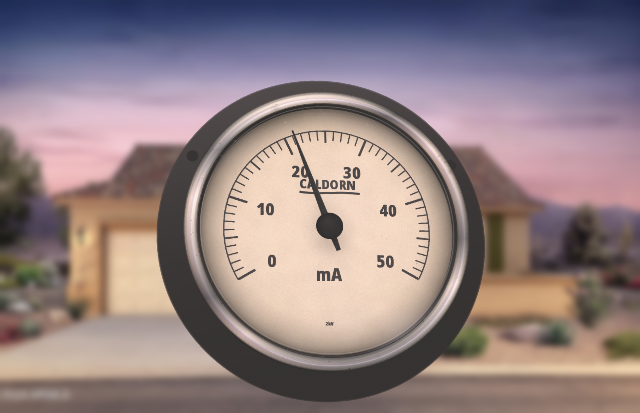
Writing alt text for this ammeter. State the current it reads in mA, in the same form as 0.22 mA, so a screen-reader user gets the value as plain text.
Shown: 21 mA
